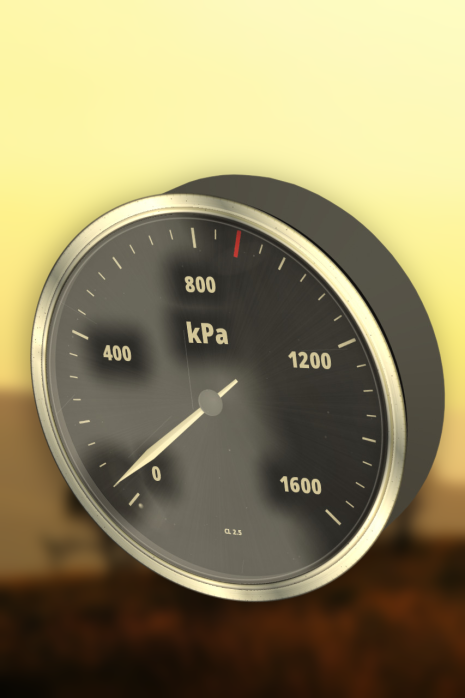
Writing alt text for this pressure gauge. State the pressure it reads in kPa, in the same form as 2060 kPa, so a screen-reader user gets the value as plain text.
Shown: 50 kPa
